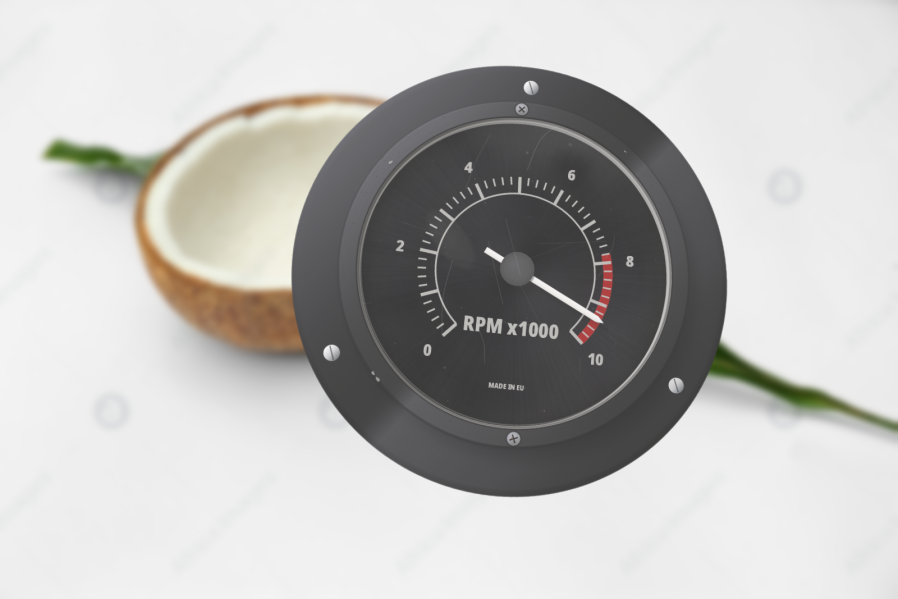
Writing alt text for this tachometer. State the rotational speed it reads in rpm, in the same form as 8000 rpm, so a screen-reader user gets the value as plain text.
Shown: 9400 rpm
